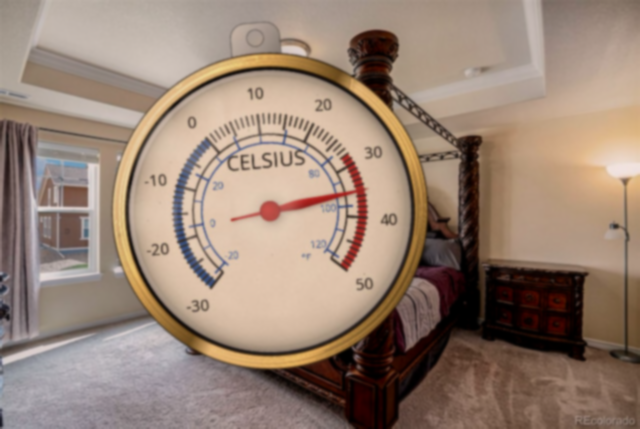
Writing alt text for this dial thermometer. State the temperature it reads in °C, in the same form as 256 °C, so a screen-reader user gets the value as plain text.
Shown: 35 °C
